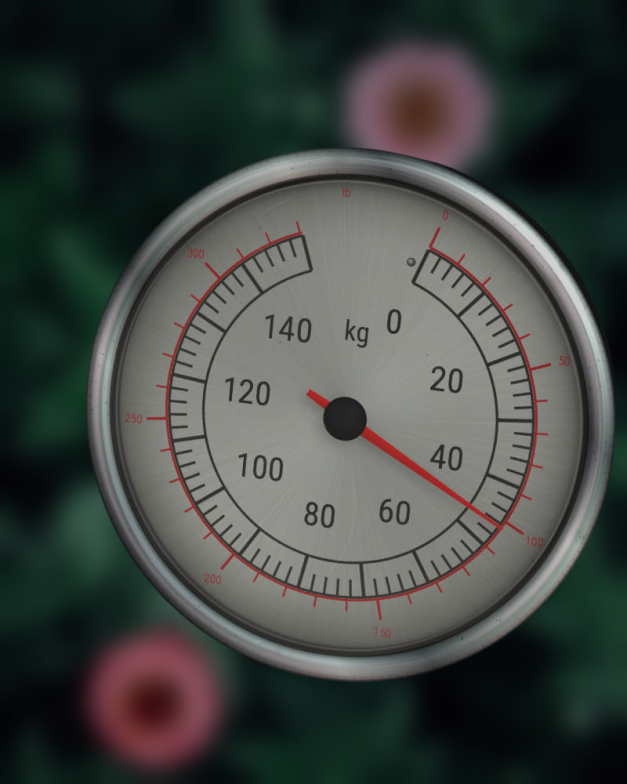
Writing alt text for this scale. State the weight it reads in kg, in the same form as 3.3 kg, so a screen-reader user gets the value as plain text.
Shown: 46 kg
